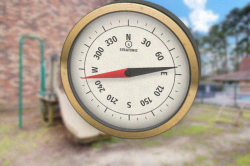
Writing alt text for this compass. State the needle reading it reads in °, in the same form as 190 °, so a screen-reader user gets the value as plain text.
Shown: 260 °
